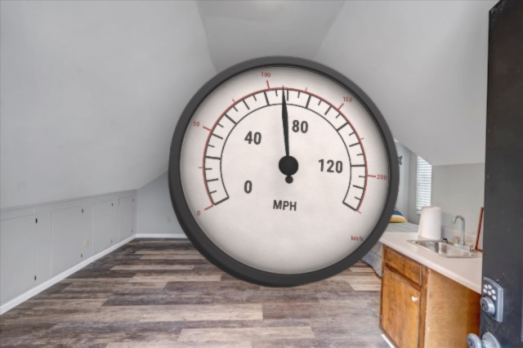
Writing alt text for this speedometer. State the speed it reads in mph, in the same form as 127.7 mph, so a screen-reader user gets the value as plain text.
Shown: 67.5 mph
